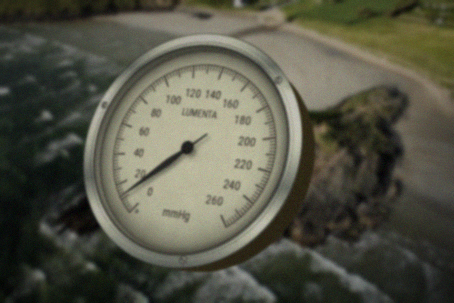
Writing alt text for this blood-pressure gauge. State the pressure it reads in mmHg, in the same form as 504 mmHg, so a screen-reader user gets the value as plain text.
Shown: 10 mmHg
